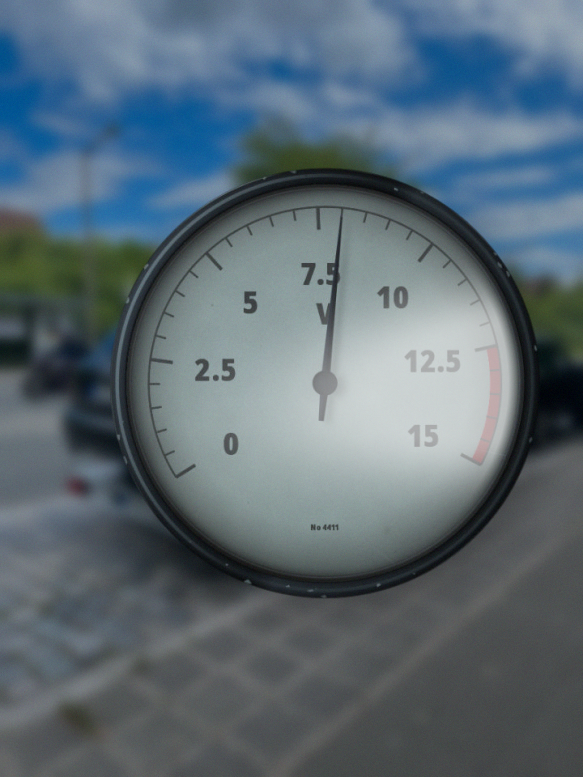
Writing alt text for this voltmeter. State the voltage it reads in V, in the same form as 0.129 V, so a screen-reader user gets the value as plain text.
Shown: 8 V
